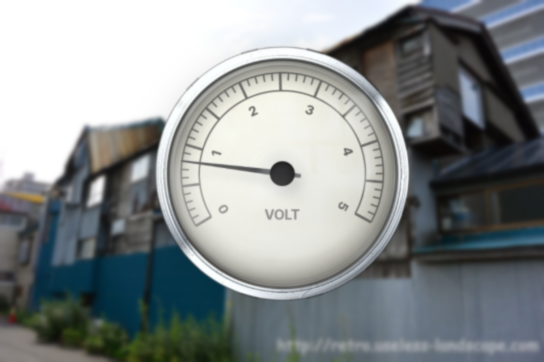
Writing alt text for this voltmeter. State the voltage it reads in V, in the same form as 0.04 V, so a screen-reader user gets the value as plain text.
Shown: 0.8 V
